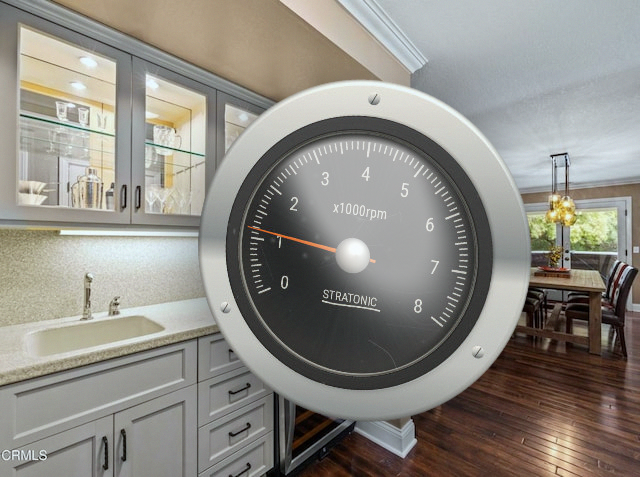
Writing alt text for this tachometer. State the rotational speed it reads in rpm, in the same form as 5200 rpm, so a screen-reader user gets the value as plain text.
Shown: 1200 rpm
